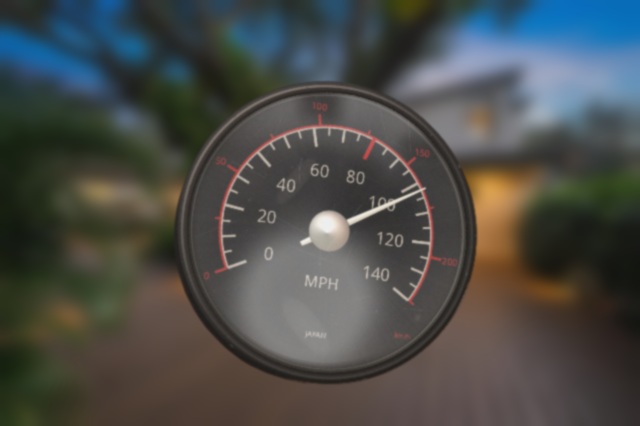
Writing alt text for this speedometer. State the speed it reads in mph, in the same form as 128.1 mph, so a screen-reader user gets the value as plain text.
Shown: 102.5 mph
